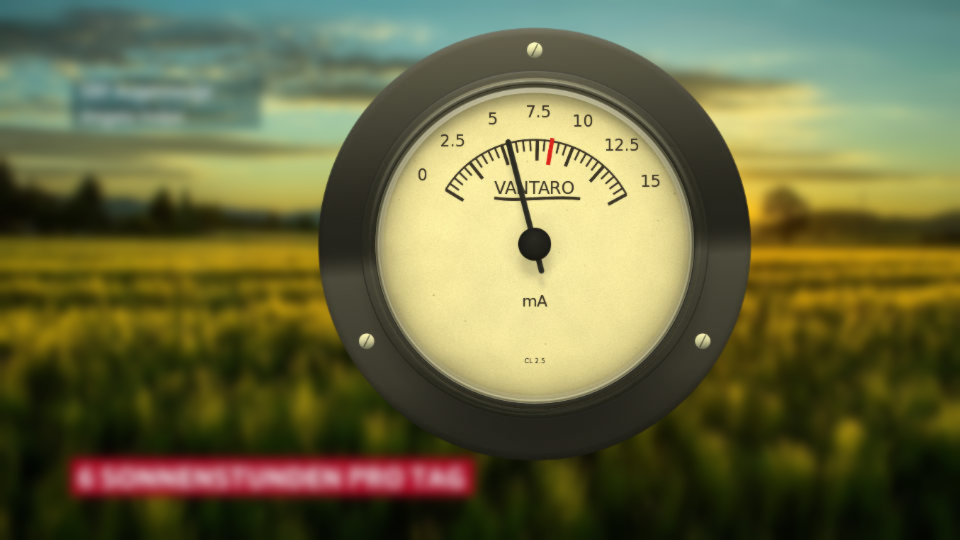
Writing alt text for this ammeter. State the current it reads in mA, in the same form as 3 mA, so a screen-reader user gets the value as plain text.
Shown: 5.5 mA
